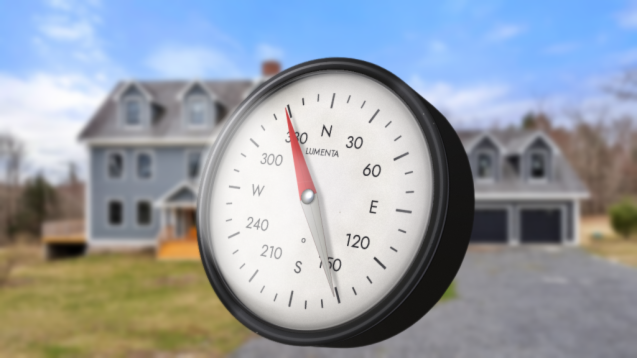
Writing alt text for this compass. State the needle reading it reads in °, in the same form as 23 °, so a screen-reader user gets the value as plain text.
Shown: 330 °
